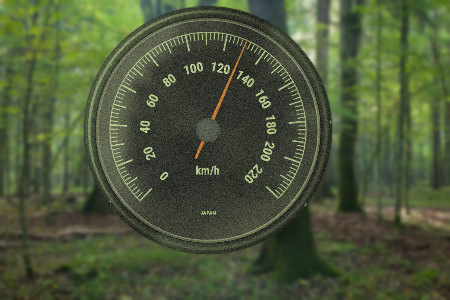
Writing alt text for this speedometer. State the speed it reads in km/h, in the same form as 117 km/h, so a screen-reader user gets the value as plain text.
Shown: 130 km/h
